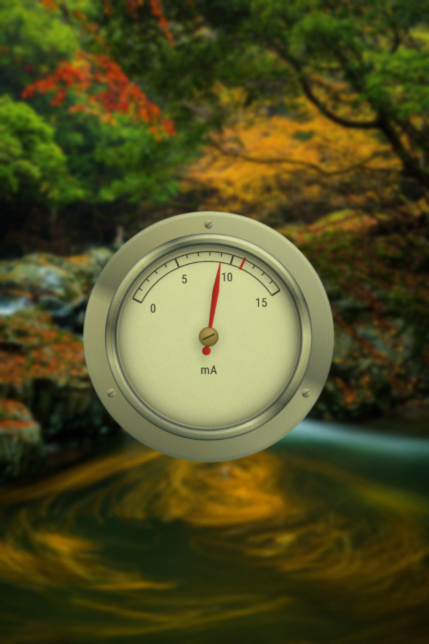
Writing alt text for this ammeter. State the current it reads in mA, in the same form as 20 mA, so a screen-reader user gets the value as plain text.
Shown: 9 mA
